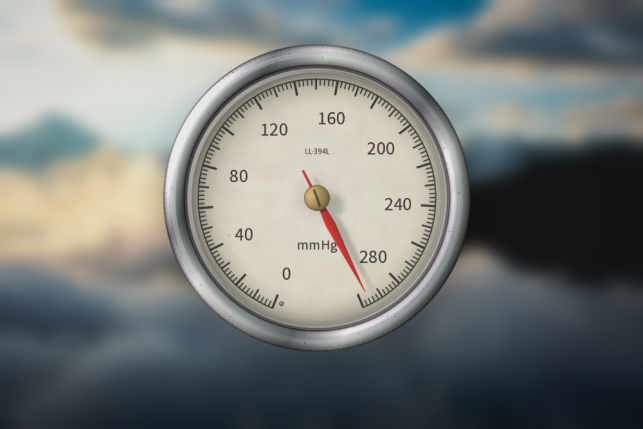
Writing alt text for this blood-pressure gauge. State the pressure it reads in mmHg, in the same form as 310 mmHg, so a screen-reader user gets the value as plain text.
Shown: 296 mmHg
